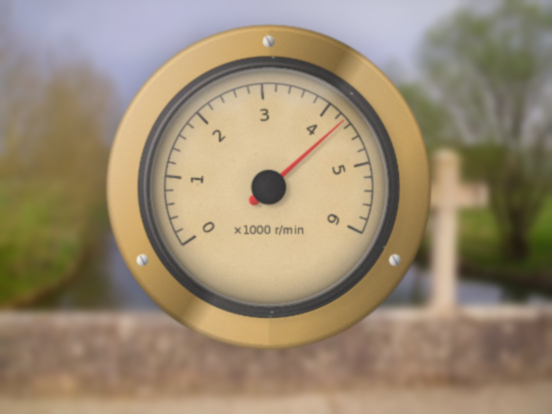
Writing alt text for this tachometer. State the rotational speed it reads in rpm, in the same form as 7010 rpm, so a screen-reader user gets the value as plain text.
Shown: 4300 rpm
